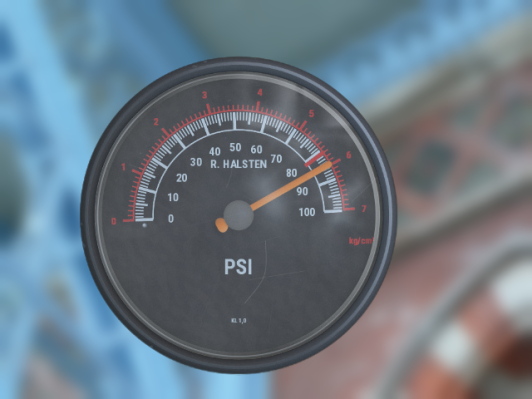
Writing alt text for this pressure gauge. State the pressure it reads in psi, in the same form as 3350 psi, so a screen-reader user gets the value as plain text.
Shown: 85 psi
